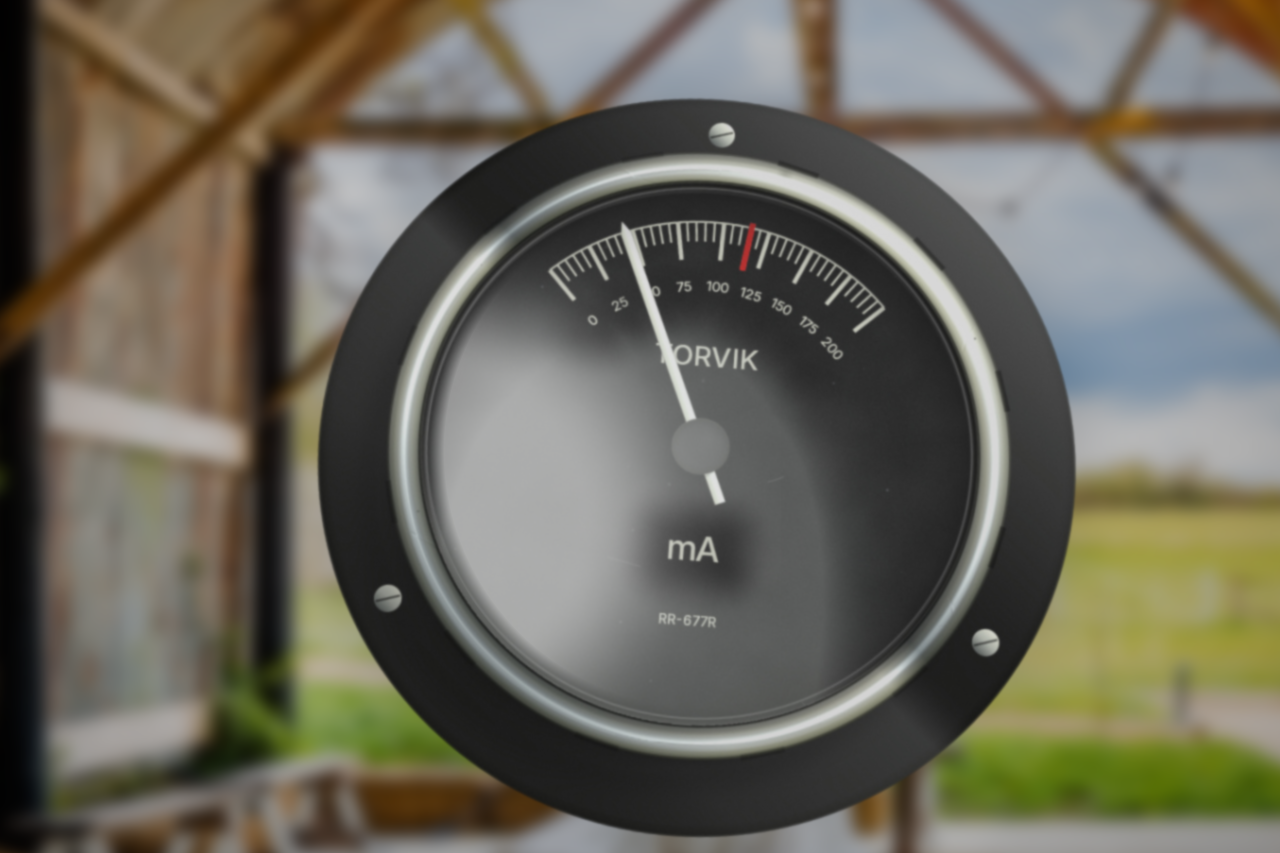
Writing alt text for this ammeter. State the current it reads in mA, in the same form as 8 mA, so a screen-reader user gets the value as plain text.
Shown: 45 mA
